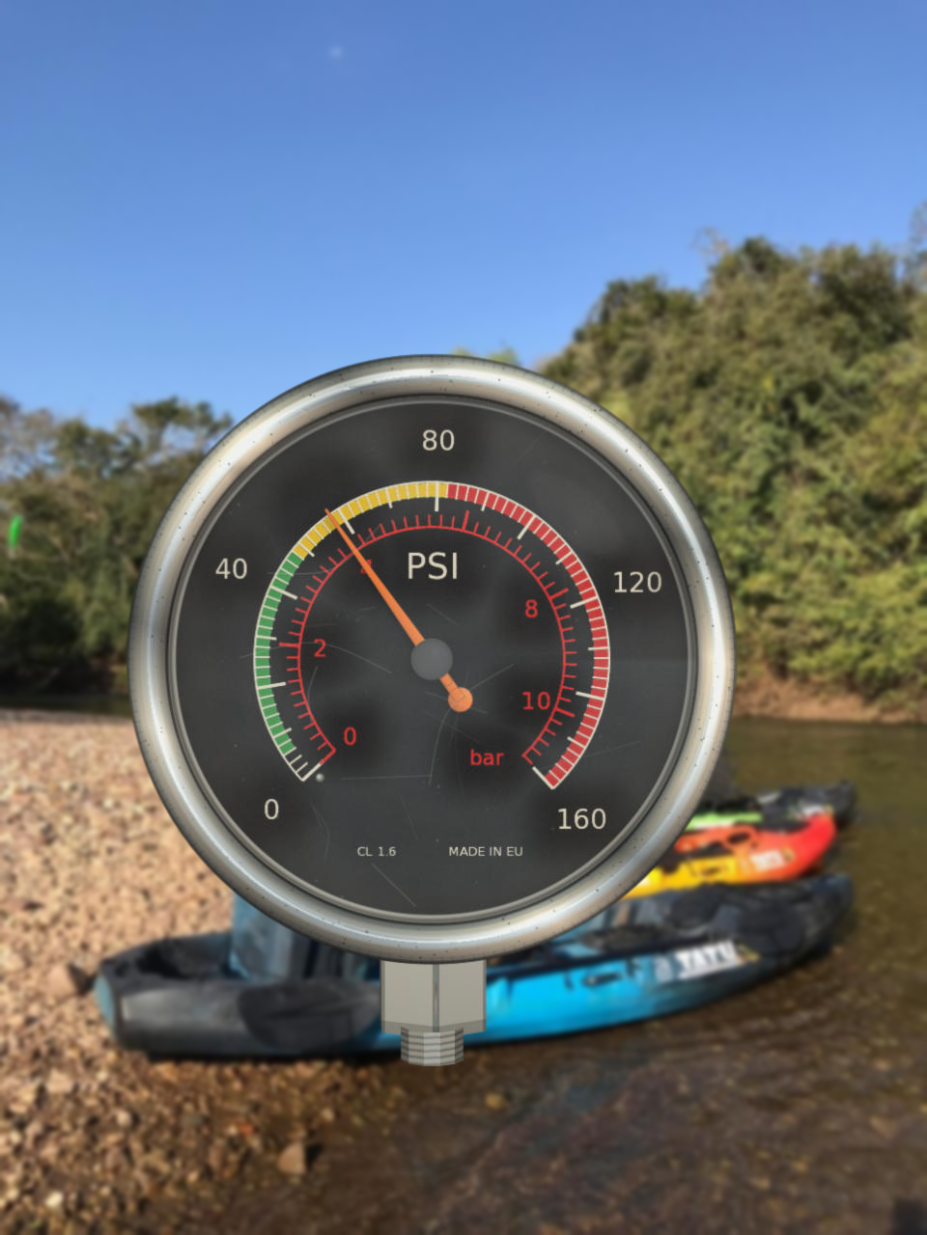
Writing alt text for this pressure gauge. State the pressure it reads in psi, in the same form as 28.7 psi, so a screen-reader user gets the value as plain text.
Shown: 58 psi
